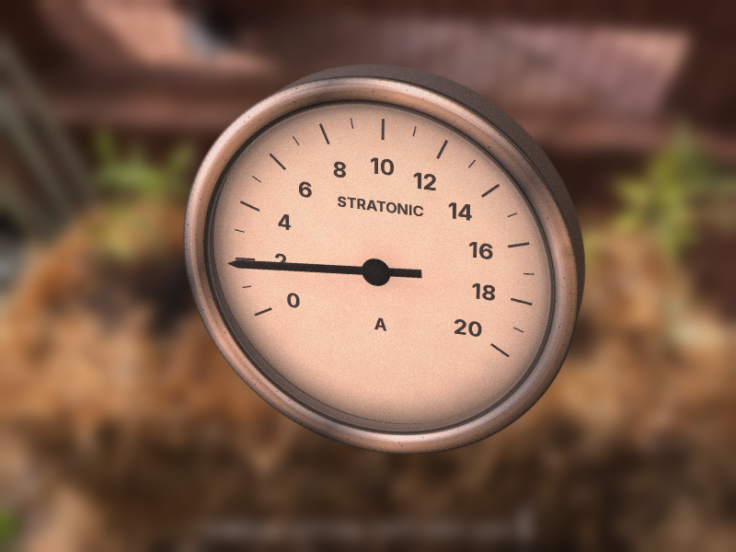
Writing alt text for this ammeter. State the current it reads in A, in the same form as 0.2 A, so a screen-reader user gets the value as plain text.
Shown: 2 A
